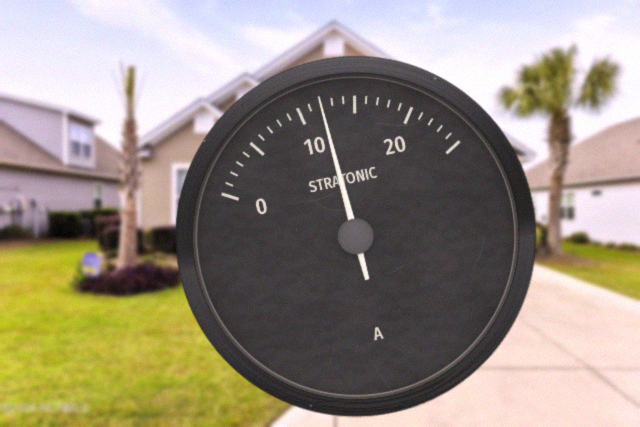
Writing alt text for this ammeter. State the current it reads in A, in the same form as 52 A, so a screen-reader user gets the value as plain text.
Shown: 12 A
